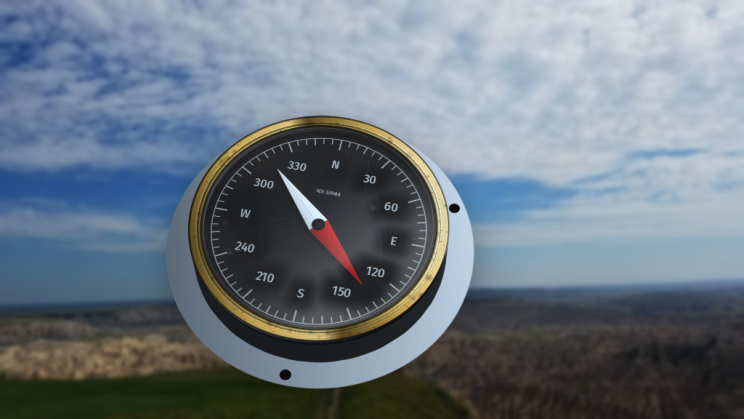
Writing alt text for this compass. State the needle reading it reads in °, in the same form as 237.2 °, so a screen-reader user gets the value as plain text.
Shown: 135 °
